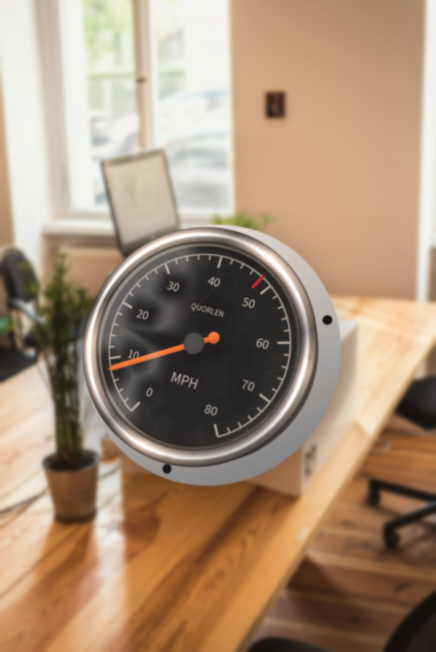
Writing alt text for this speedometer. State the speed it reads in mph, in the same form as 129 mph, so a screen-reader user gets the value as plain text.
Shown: 8 mph
